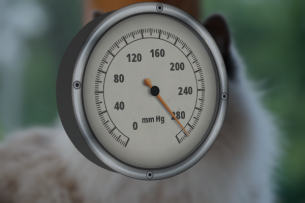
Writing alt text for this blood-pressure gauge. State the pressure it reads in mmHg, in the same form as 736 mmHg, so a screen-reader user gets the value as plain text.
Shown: 290 mmHg
